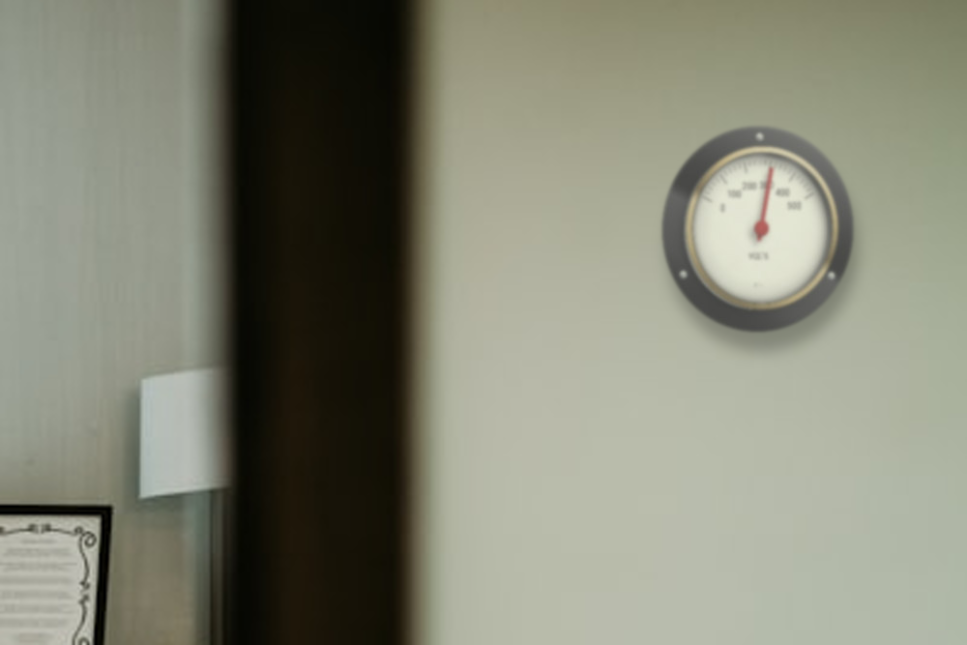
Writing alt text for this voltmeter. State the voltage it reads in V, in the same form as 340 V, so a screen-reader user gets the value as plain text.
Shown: 300 V
